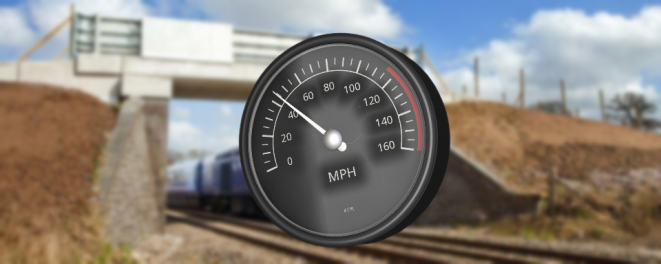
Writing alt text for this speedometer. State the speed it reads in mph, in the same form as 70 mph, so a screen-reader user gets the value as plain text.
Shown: 45 mph
